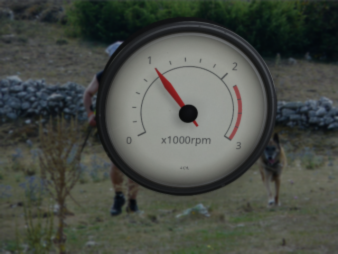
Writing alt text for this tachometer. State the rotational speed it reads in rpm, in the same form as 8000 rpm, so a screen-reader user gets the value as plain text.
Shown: 1000 rpm
